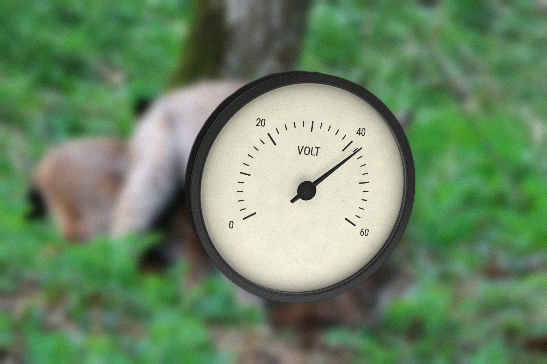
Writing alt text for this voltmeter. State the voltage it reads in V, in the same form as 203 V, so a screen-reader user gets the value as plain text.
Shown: 42 V
